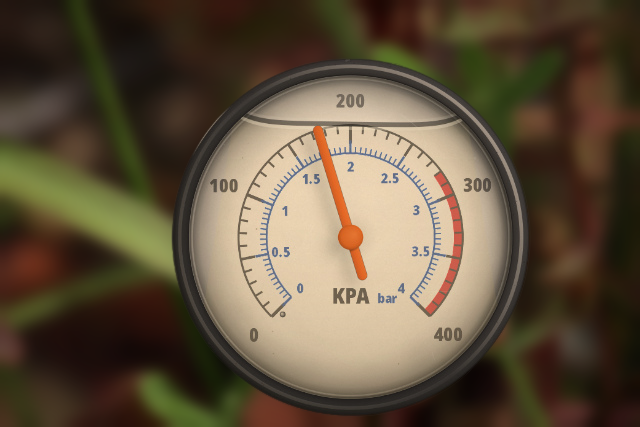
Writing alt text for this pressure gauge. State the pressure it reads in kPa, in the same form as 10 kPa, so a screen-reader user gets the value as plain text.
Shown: 175 kPa
